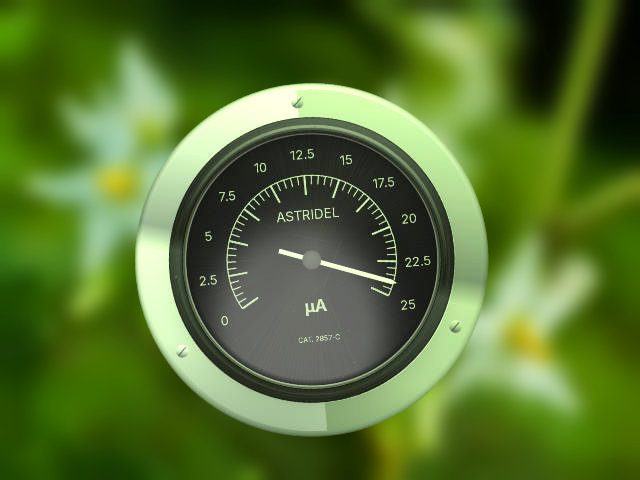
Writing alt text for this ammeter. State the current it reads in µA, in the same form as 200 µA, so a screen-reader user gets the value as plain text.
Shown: 24 µA
